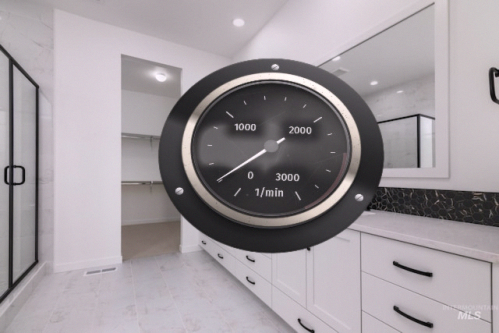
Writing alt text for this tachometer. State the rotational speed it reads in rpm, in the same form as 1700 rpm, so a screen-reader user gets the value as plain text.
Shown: 200 rpm
